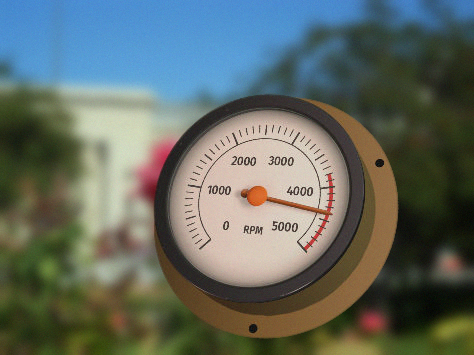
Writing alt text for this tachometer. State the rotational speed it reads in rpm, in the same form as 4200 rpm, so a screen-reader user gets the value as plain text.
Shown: 4400 rpm
